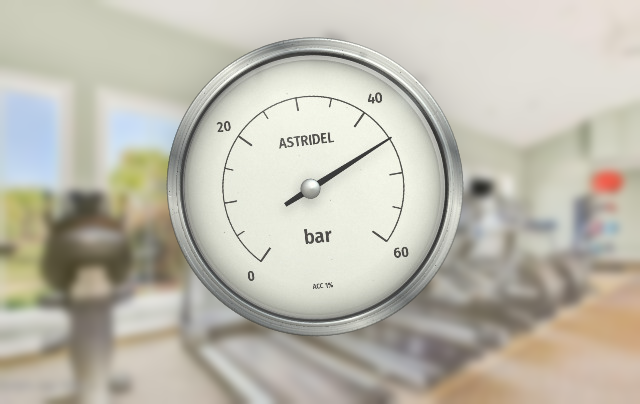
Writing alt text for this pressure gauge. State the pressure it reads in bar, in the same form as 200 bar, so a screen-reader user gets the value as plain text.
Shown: 45 bar
